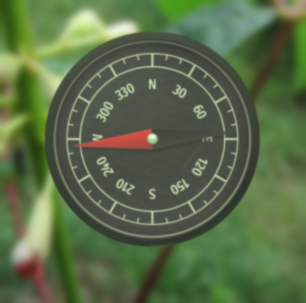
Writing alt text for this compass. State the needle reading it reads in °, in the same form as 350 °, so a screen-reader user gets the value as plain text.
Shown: 265 °
